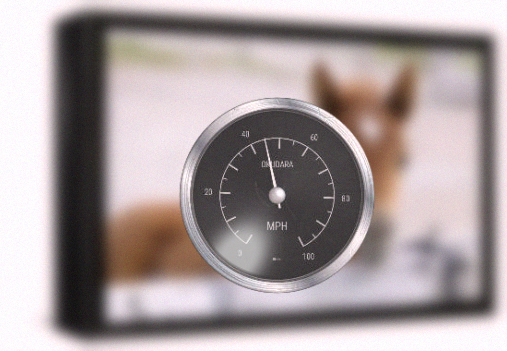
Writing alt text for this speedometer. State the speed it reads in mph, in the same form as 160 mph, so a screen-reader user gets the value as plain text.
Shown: 45 mph
